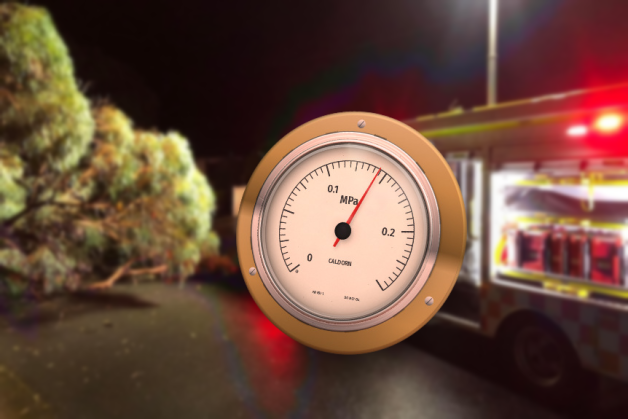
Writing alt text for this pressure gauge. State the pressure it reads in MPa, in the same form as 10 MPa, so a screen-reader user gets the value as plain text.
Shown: 0.145 MPa
